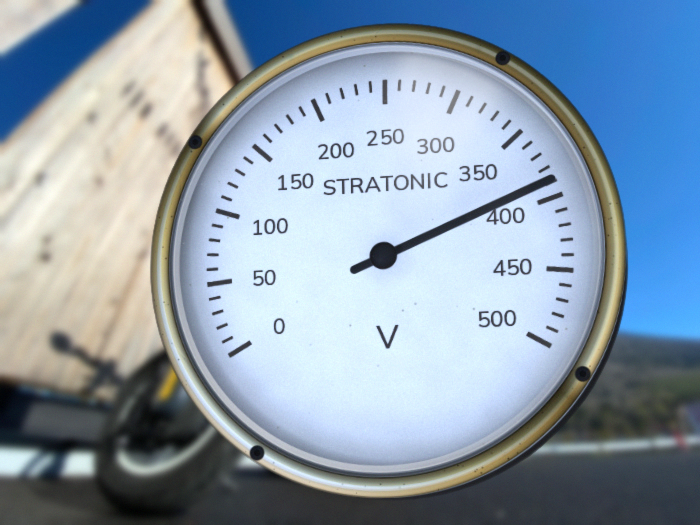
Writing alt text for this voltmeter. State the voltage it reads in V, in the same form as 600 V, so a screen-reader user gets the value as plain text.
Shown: 390 V
